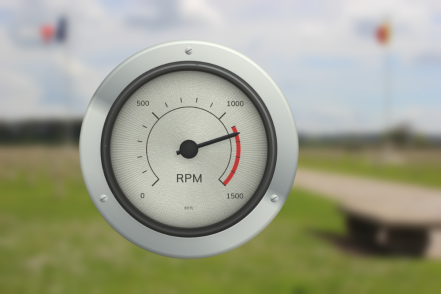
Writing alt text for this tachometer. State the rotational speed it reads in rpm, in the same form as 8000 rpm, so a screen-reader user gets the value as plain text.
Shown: 1150 rpm
